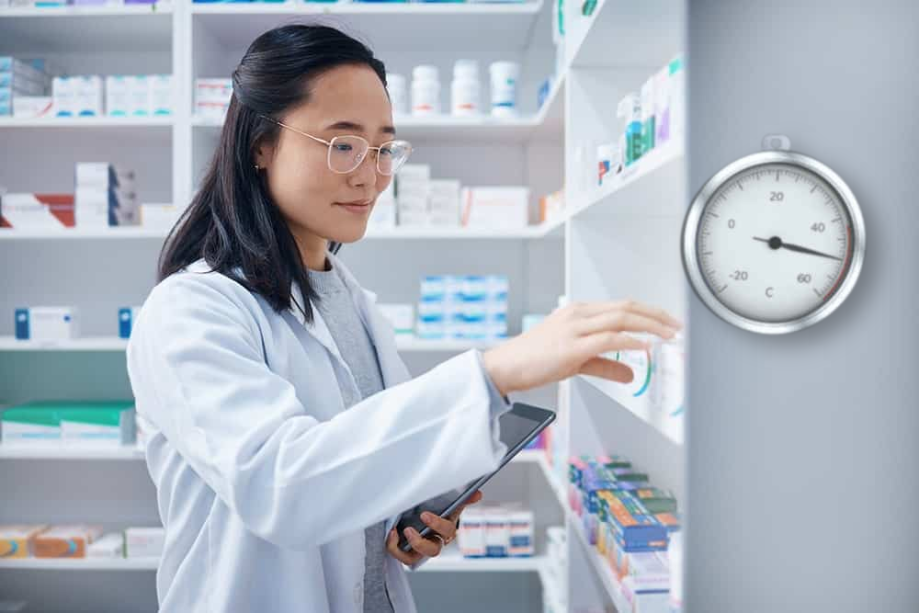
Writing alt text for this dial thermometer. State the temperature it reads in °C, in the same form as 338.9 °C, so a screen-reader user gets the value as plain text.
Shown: 50 °C
